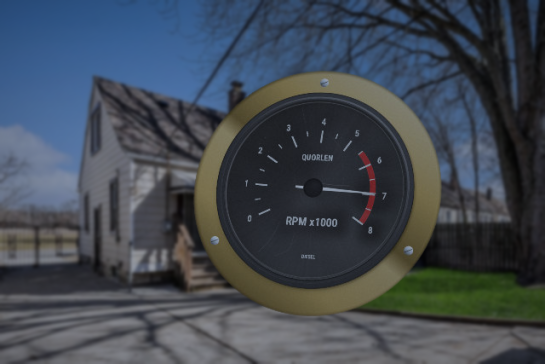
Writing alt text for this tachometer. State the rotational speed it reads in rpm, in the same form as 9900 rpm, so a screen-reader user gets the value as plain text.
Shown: 7000 rpm
